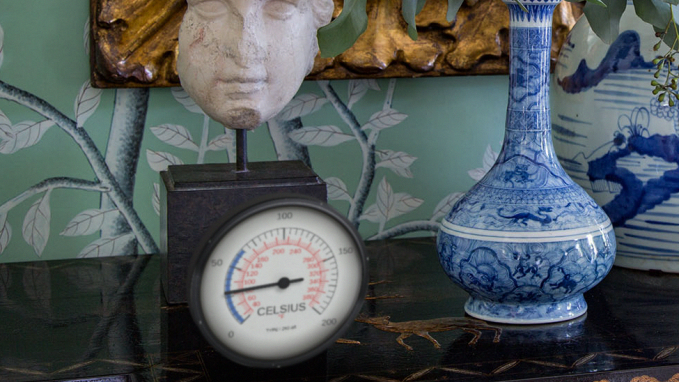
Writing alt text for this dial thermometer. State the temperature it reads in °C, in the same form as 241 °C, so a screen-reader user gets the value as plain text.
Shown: 30 °C
